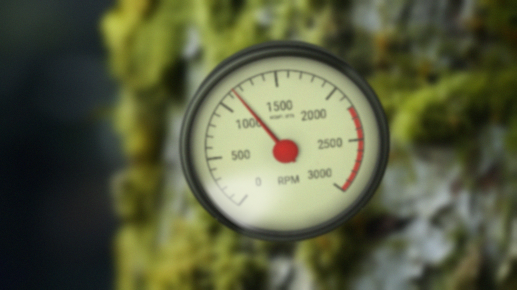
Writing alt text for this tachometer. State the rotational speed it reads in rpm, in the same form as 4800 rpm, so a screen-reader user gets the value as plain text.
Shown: 1150 rpm
